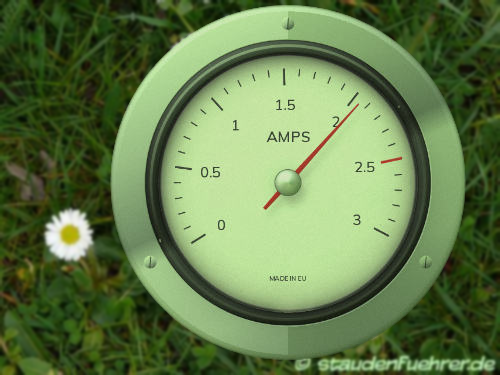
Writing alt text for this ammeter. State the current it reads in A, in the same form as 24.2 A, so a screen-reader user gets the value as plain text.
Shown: 2.05 A
